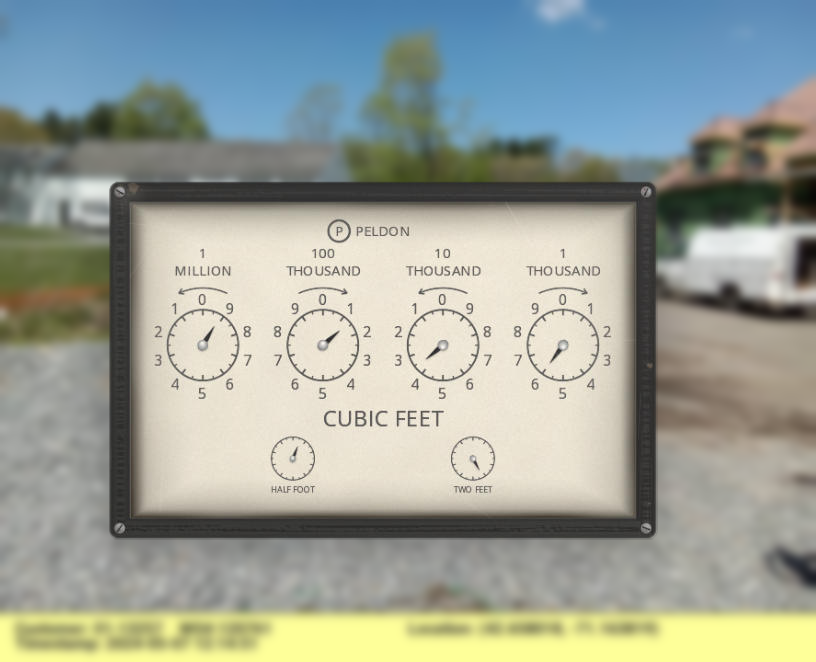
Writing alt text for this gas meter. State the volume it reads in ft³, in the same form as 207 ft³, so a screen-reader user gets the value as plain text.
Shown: 913600 ft³
